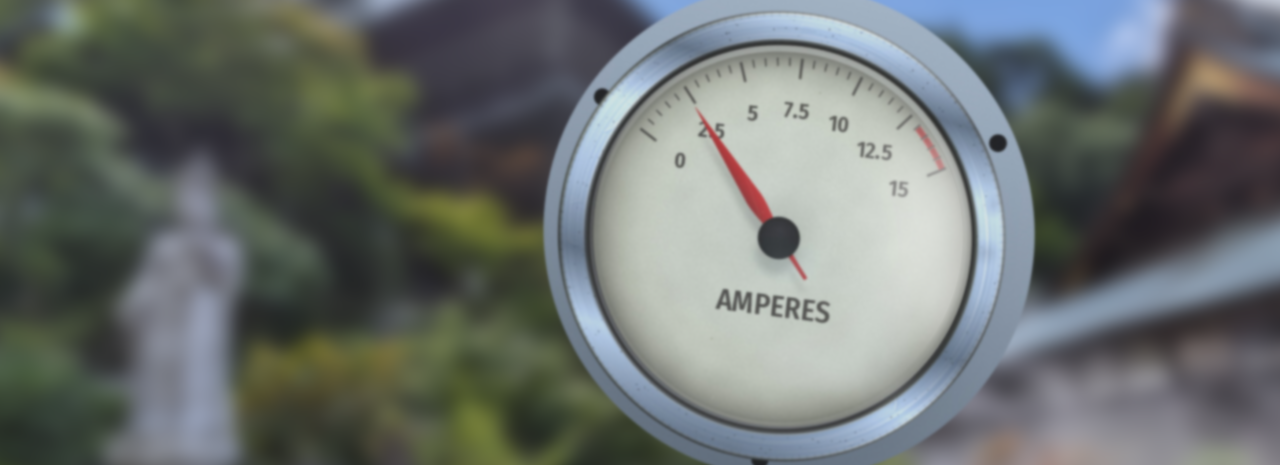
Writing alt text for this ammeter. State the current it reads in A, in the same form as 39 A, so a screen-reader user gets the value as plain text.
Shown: 2.5 A
